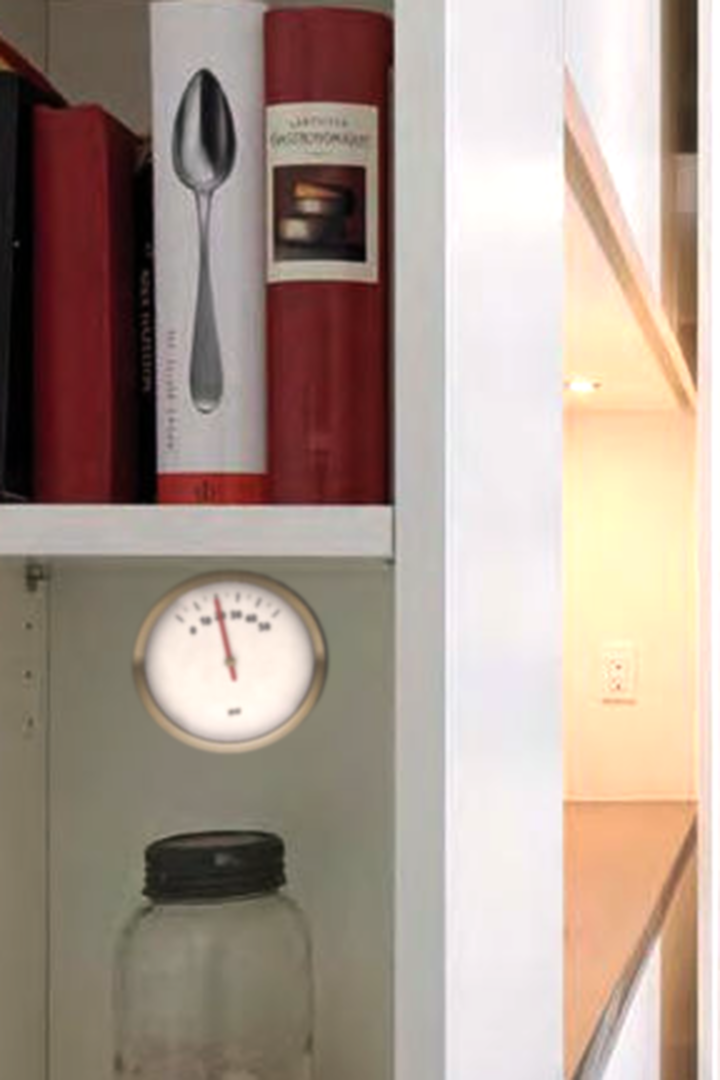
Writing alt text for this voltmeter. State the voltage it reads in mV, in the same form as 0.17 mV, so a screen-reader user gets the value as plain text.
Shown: 20 mV
